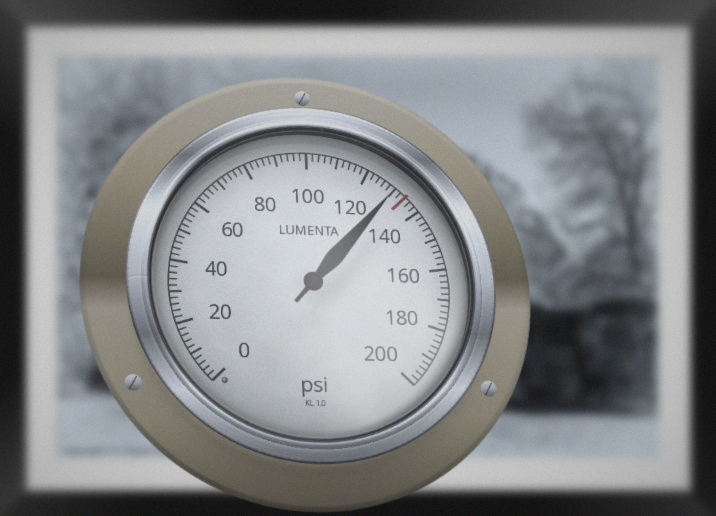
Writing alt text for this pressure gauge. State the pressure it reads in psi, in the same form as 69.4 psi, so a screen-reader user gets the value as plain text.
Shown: 130 psi
